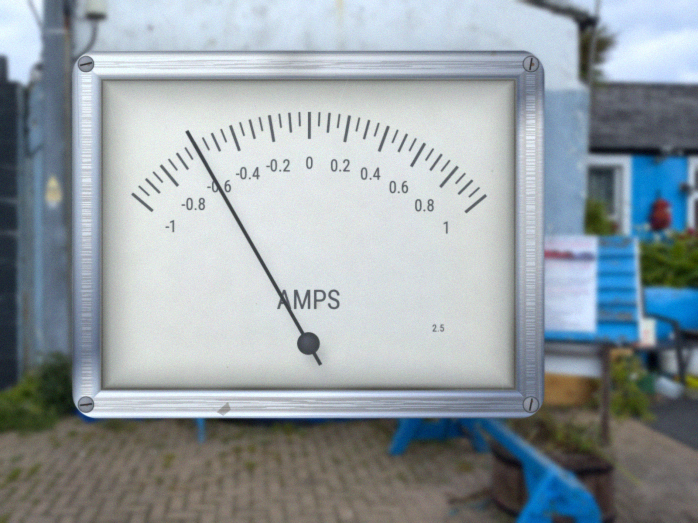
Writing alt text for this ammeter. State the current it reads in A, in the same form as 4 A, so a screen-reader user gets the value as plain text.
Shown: -0.6 A
